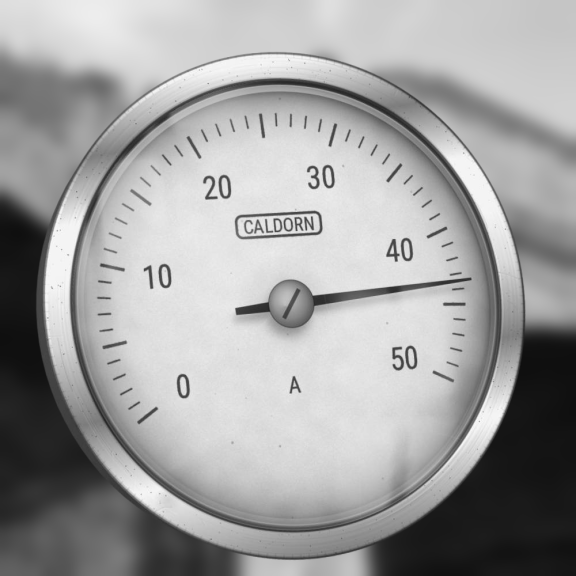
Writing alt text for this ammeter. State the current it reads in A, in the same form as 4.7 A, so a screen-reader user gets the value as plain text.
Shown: 43.5 A
